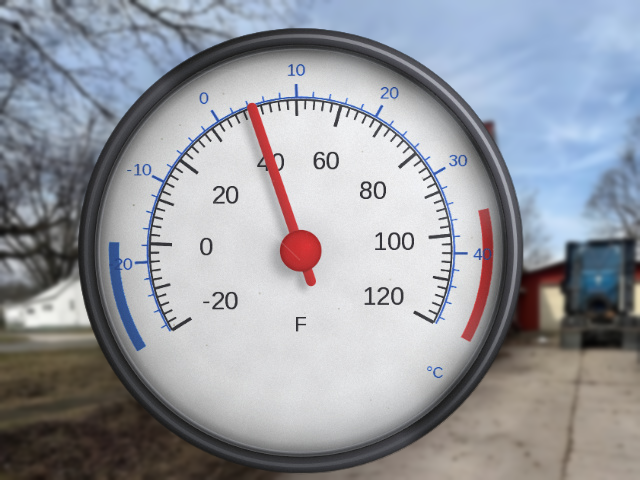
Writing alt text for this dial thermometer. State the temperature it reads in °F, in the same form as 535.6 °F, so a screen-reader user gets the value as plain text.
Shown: 40 °F
